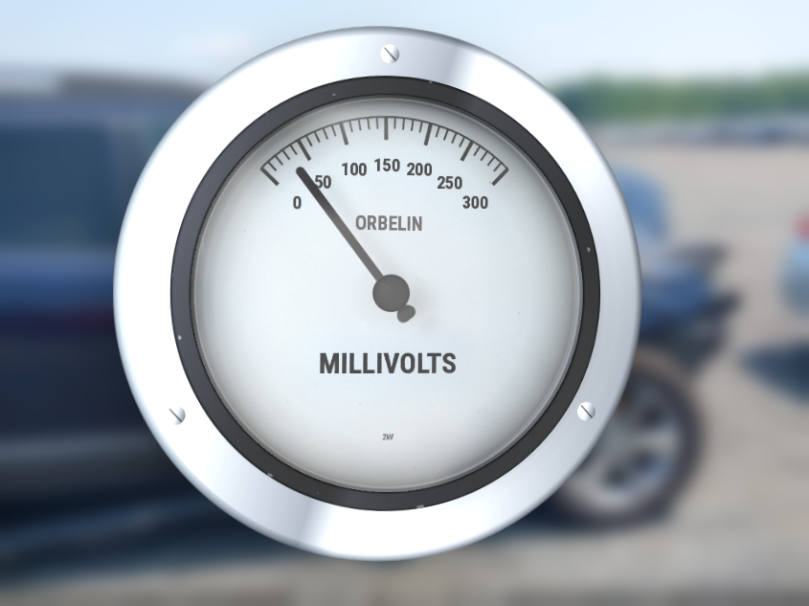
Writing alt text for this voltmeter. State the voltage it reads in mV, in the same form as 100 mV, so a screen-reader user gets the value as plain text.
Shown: 30 mV
